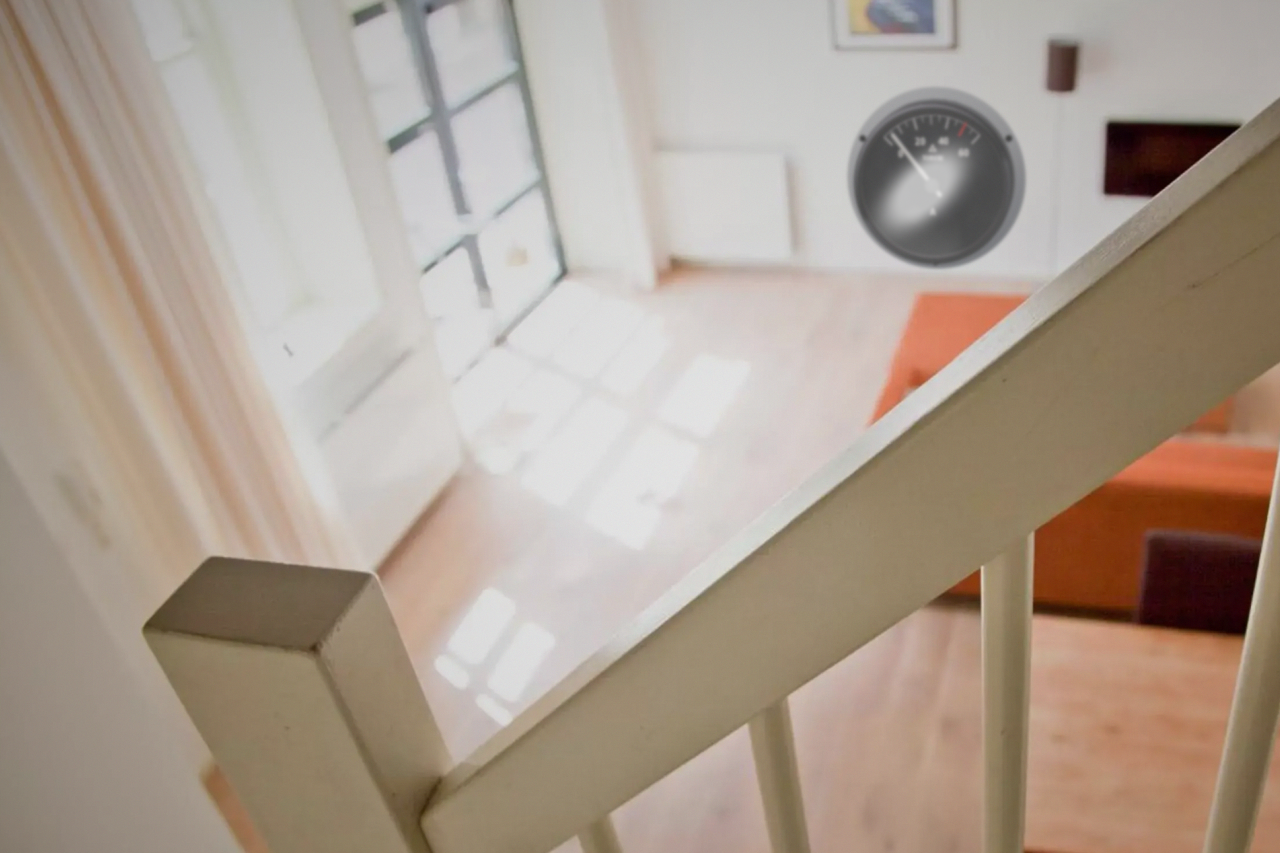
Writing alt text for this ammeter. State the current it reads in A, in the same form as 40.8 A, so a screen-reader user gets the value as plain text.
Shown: 5 A
